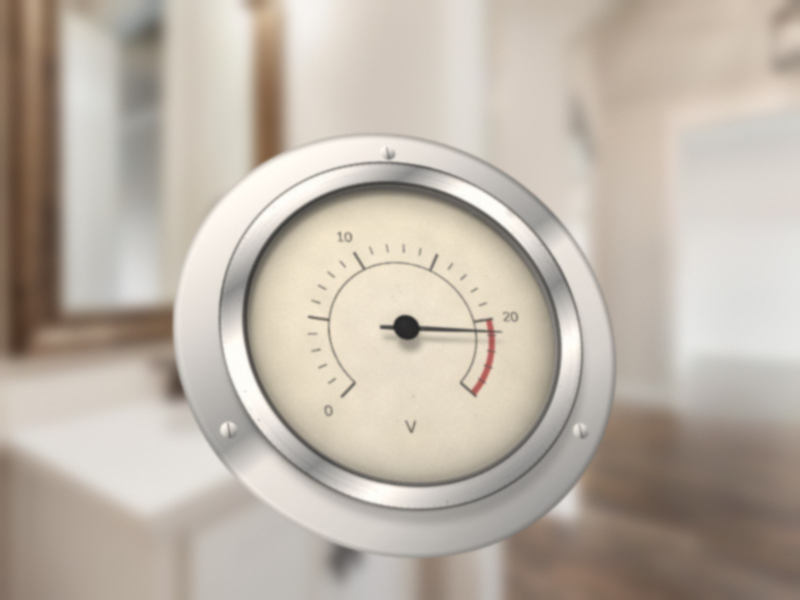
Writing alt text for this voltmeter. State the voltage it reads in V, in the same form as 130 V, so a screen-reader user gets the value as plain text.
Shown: 21 V
